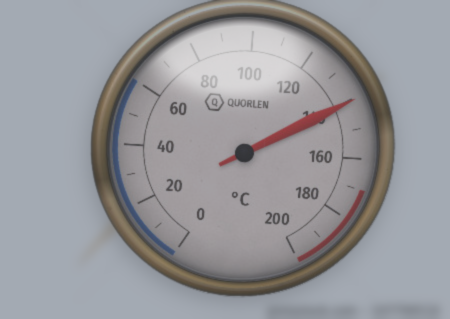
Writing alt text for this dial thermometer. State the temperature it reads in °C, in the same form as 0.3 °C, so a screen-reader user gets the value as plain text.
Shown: 140 °C
